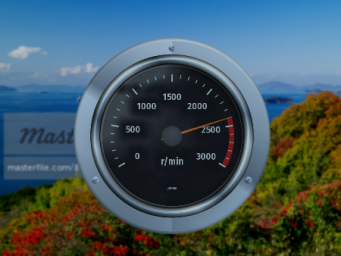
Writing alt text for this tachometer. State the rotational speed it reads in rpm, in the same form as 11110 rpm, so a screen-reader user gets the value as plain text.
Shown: 2400 rpm
